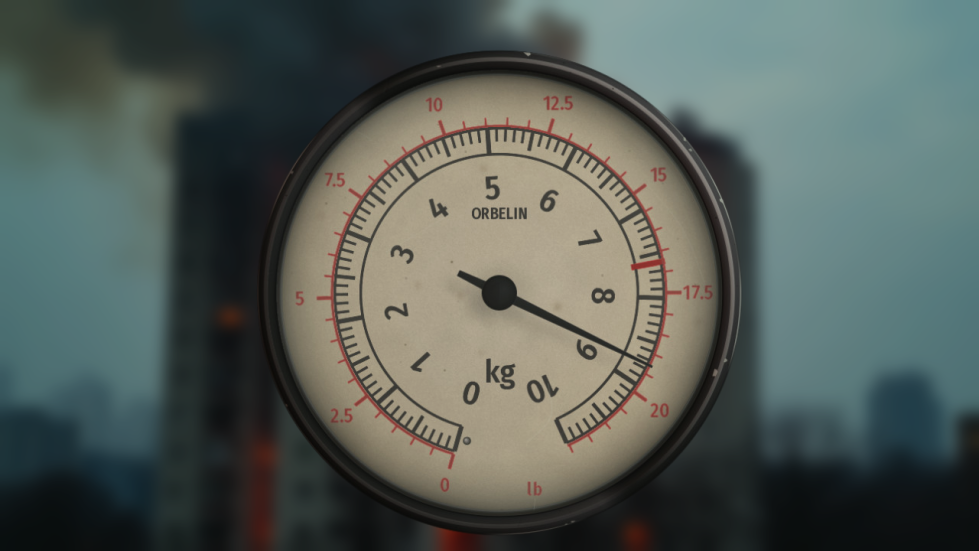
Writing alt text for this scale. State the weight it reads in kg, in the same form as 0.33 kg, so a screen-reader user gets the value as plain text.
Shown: 8.75 kg
